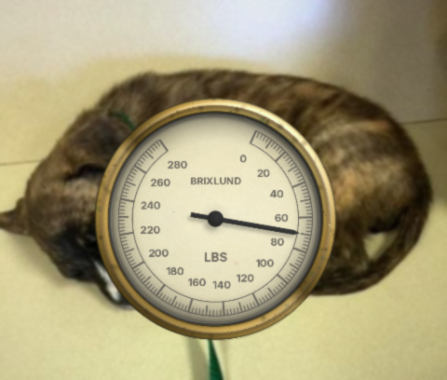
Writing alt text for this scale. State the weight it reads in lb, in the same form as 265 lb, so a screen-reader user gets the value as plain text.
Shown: 70 lb
